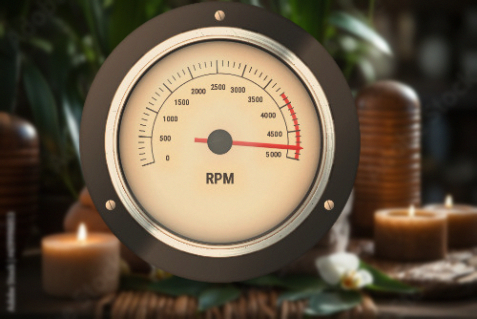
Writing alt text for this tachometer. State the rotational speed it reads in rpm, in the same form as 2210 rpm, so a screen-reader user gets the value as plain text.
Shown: 4800 rpm
